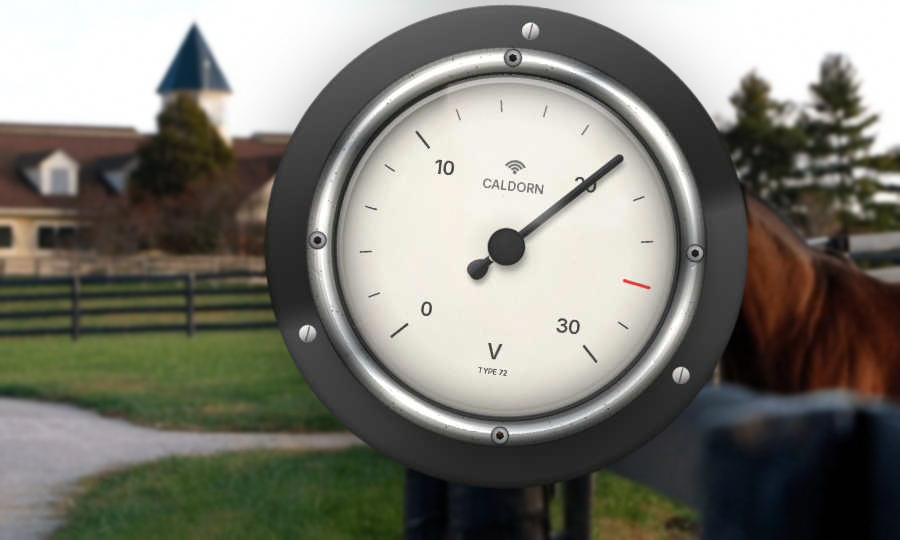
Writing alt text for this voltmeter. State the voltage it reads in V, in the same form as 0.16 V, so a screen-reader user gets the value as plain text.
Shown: 20 V
